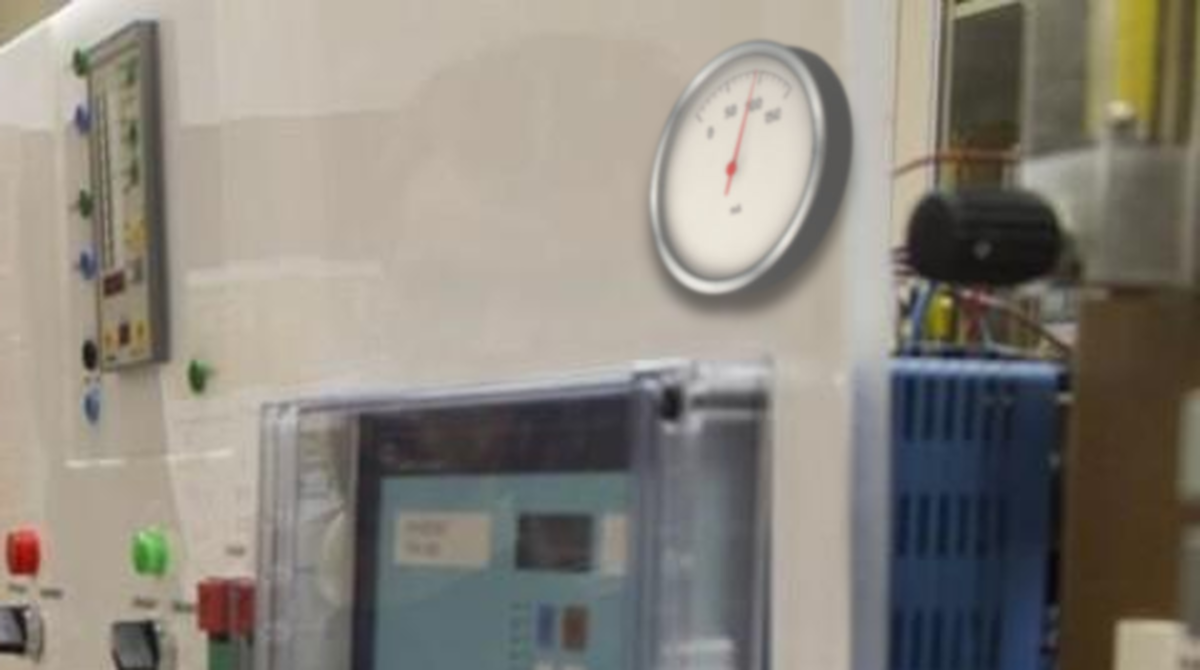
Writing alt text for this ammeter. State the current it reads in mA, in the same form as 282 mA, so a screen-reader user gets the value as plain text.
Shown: 100 mA
